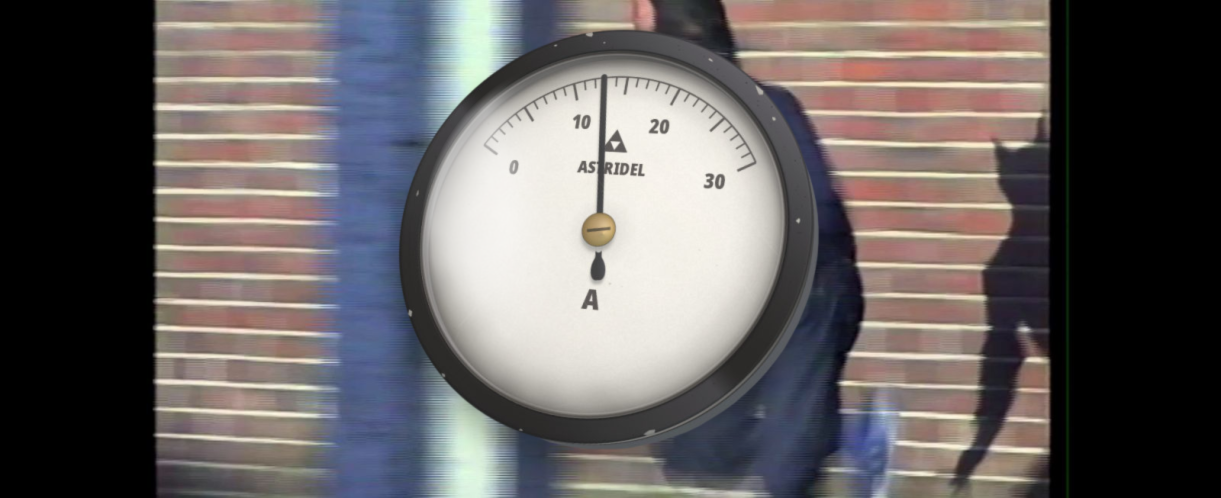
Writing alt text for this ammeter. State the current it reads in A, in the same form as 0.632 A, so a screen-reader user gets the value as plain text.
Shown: 13 A
